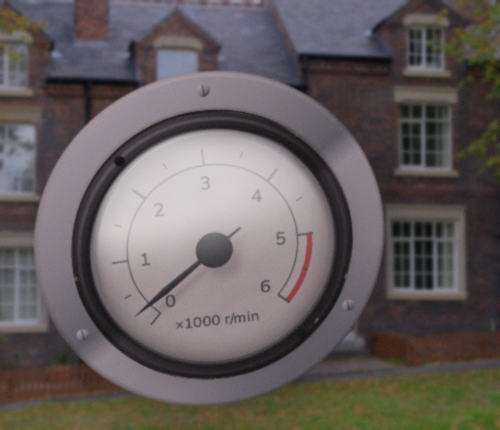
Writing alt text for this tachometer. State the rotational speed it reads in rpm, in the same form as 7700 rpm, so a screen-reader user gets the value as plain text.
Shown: 250 rpm
